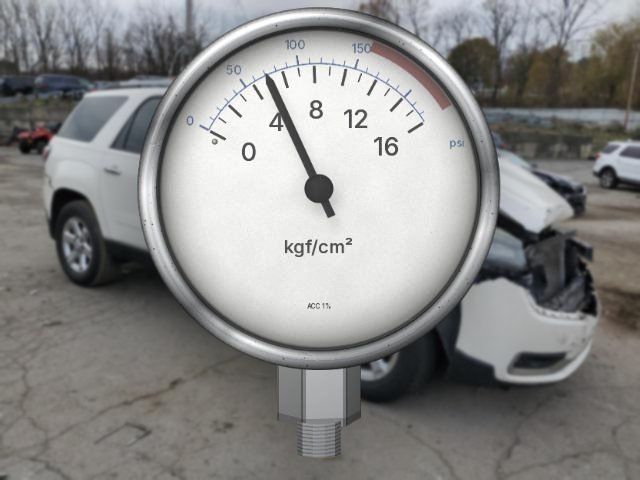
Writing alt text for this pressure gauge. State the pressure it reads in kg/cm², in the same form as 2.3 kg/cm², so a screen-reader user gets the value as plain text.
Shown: 5 kg/cm²
